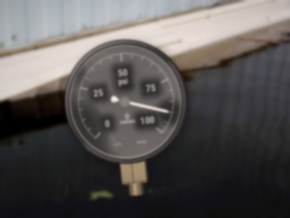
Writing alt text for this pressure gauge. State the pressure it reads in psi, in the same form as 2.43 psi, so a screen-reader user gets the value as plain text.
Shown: 90 psi
